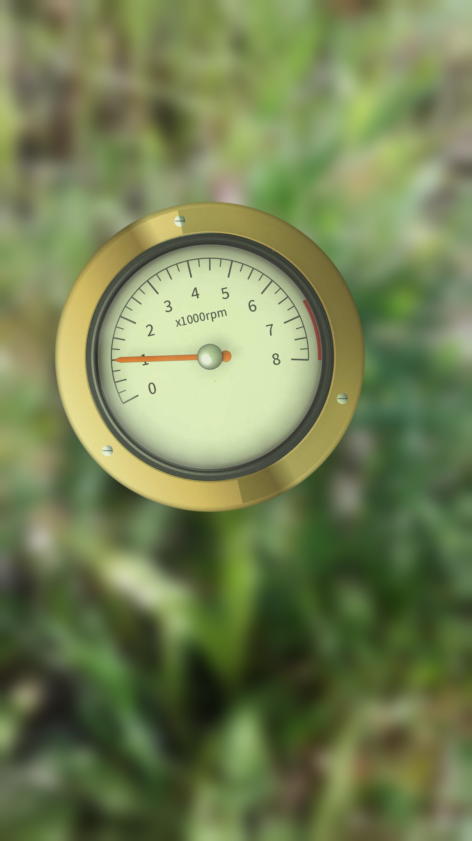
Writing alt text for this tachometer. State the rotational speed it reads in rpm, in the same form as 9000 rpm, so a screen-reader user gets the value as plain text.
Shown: 1000 rpm
